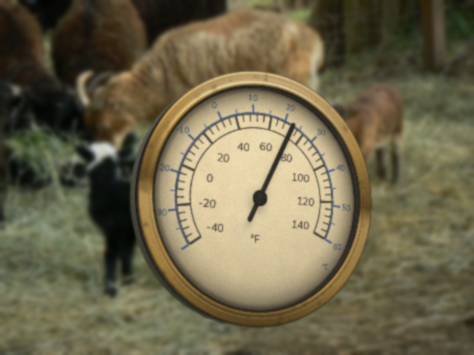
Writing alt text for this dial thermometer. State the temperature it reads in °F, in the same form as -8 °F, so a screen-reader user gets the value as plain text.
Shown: 72 °F
